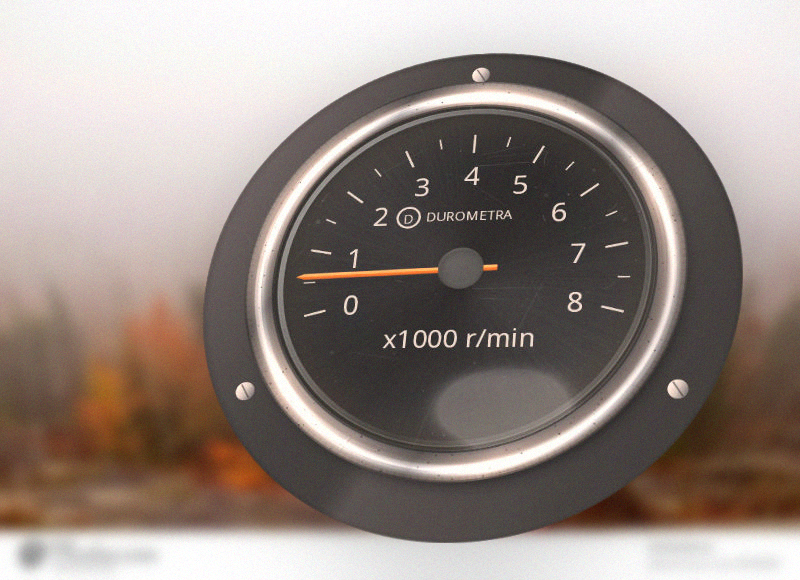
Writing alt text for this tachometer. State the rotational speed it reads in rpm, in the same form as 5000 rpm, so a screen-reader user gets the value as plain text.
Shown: 500 rpm
